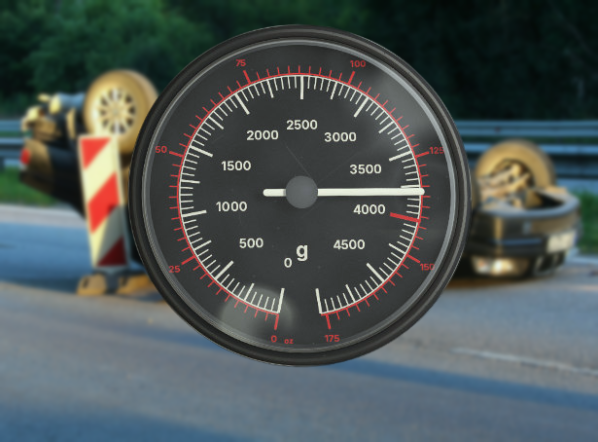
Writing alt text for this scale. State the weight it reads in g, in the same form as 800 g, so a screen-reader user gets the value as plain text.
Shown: 3800 g
